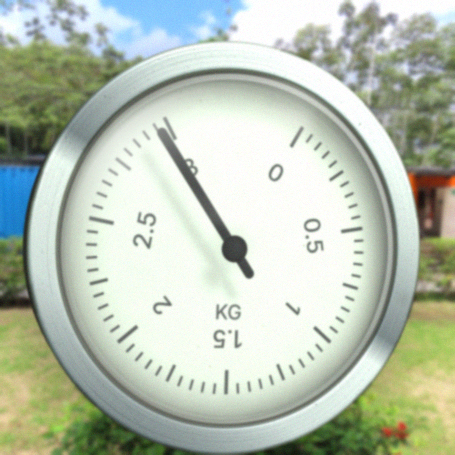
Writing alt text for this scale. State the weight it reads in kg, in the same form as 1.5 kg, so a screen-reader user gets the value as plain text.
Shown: 2.95 kg
